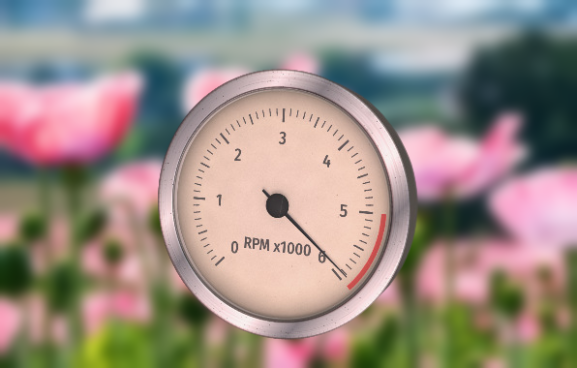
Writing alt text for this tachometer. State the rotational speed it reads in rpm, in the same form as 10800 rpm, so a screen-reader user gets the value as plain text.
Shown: 5900 rpm
